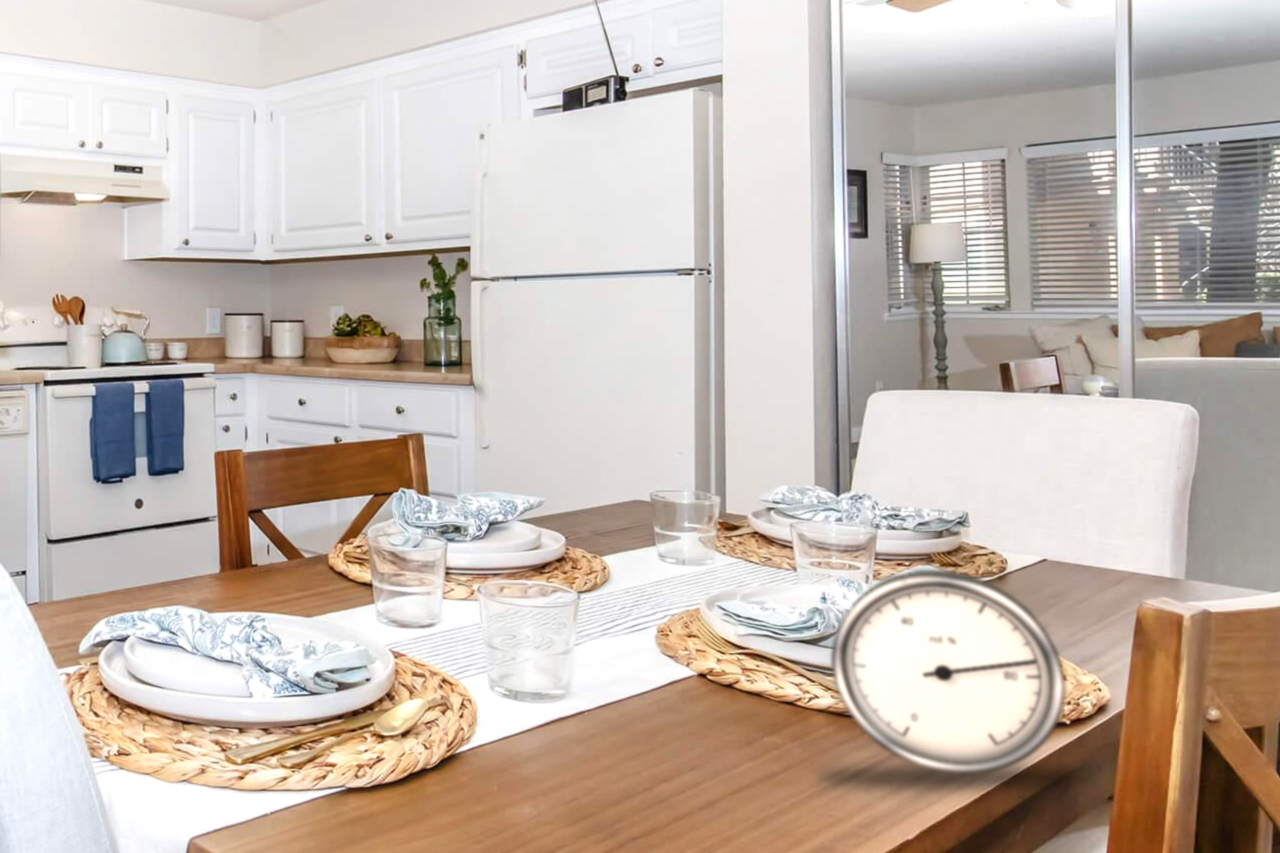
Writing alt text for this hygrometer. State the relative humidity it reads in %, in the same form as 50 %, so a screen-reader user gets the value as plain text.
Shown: 76 %
